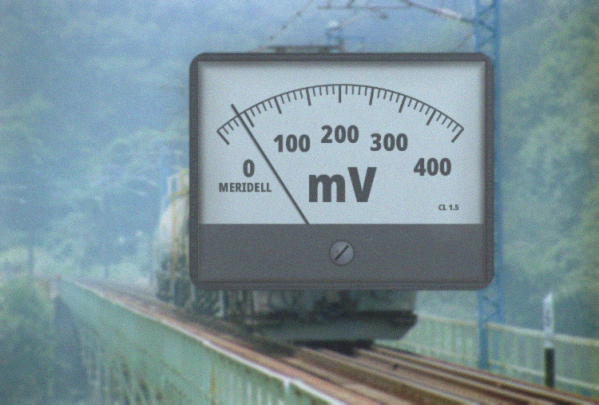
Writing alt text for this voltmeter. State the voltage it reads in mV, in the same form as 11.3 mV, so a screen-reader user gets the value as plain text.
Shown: 40 mV
